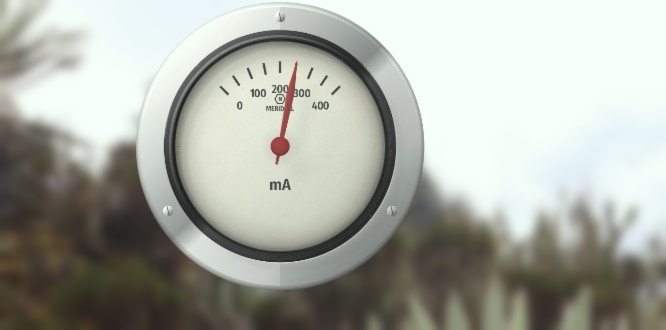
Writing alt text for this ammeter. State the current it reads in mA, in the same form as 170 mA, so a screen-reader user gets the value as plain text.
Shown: 250 mA
